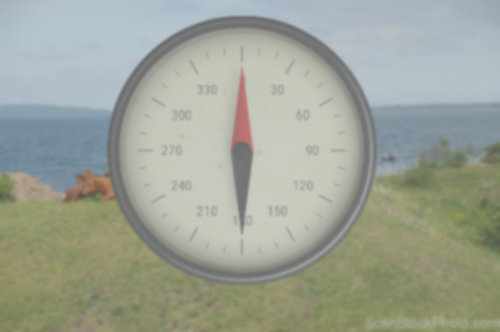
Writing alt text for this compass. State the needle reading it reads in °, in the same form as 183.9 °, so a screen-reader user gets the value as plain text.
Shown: 0 °
